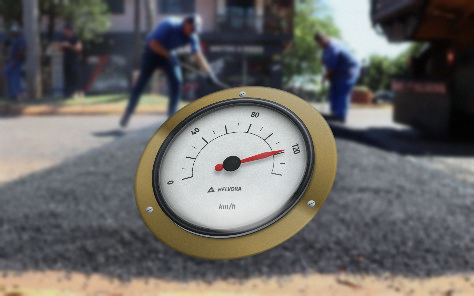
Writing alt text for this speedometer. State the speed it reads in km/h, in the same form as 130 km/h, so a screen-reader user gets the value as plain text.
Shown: 120 km/h
